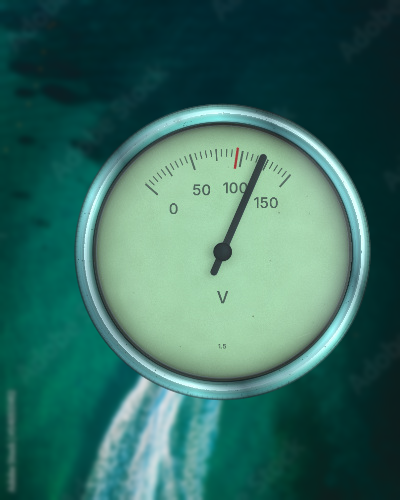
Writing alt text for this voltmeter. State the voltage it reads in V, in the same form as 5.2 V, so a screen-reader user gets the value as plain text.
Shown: 120 V
